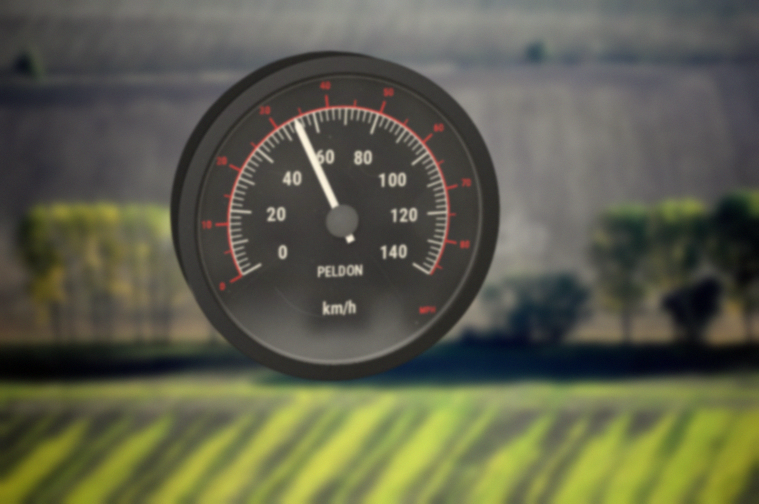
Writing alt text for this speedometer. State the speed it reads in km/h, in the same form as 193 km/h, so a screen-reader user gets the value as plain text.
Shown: 54 km/h
